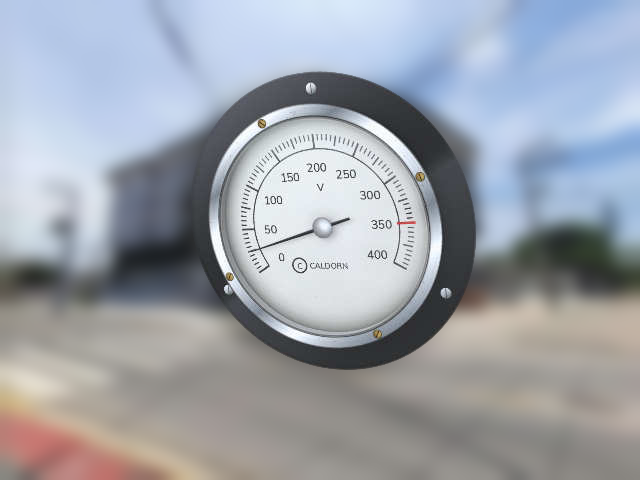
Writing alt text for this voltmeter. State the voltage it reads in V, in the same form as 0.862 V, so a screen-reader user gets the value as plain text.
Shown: 25 V
